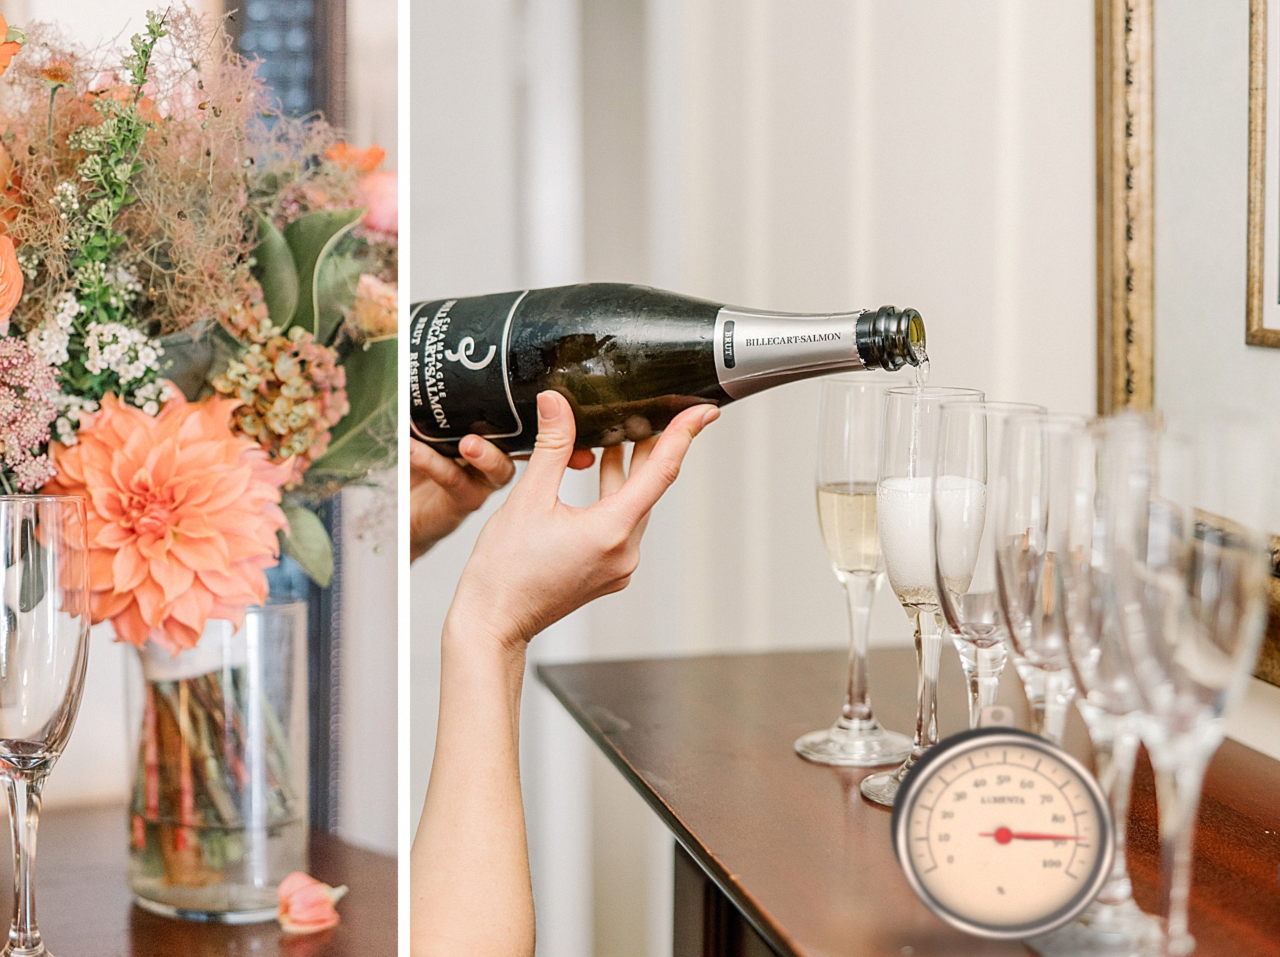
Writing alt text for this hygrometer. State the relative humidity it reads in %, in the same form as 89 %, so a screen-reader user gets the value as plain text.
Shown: 87.5 %
